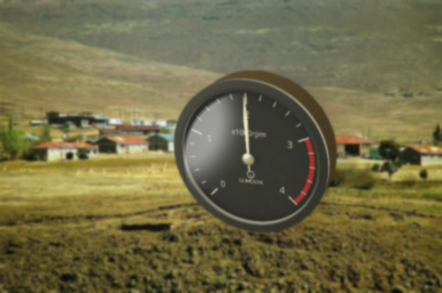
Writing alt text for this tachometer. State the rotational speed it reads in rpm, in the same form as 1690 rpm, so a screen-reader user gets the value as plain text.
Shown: 2000 rpm
